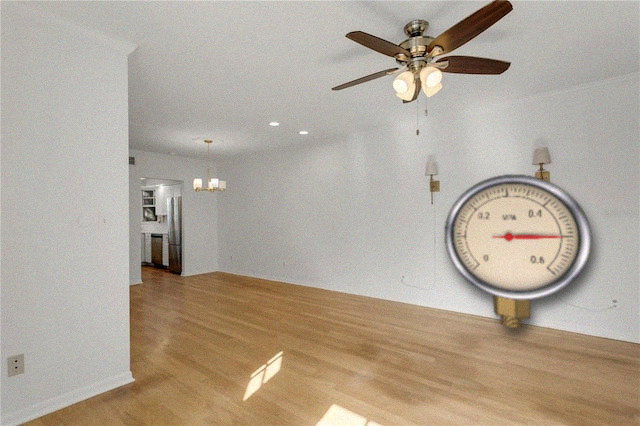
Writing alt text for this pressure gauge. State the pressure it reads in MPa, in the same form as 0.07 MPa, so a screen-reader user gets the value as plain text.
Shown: 0.5 MPa
